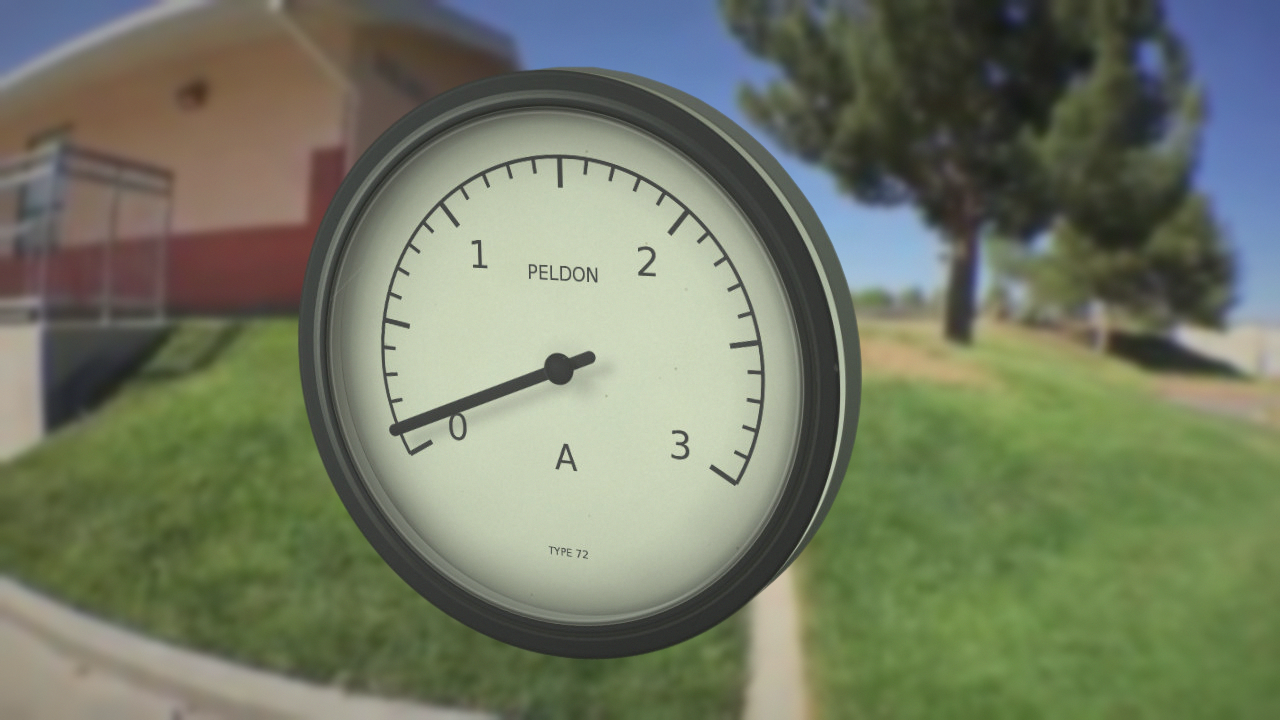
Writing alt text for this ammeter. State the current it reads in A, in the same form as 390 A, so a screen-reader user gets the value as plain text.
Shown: 0.1 A
